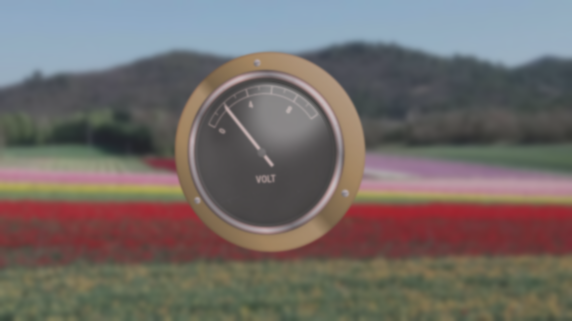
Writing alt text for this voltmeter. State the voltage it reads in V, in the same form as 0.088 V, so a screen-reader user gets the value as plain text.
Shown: 2 V
